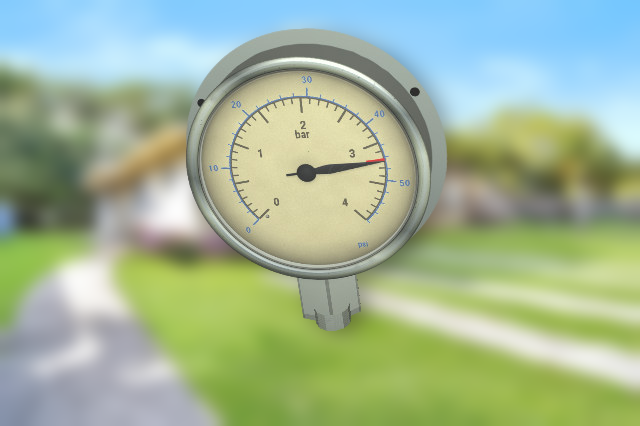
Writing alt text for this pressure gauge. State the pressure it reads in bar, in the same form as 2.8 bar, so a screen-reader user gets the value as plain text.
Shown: 3.2 bar
